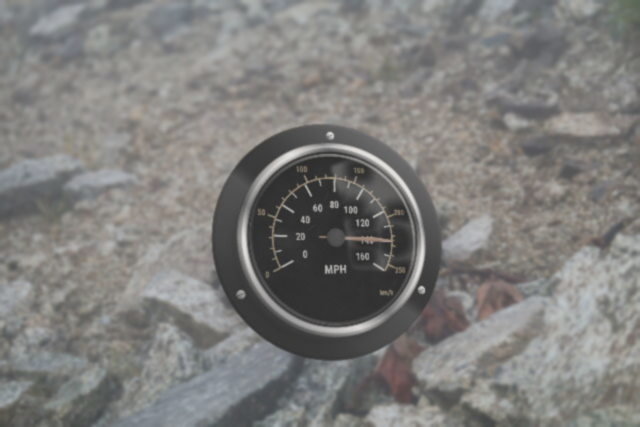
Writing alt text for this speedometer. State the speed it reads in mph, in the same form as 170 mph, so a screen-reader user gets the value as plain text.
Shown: 140 mph
